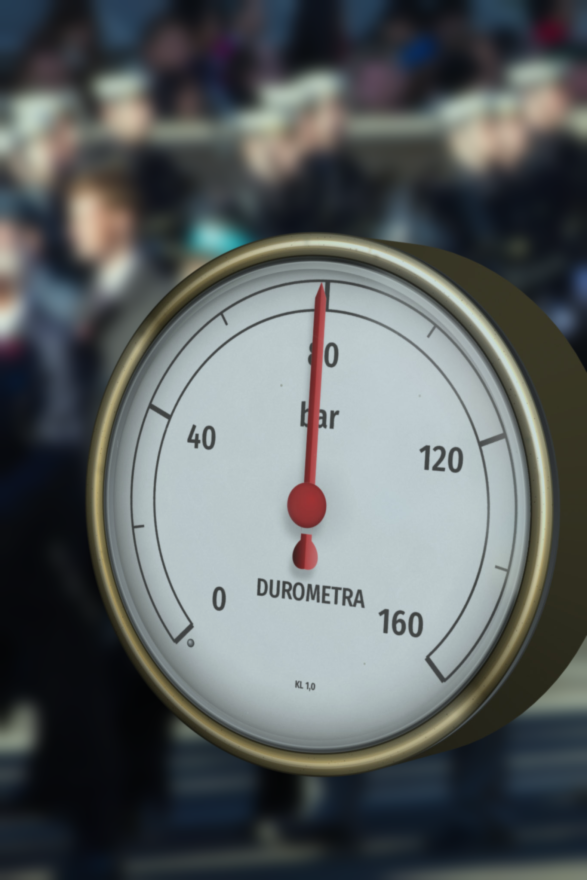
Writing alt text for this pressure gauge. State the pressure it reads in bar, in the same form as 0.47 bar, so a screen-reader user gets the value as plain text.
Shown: 80 bar
